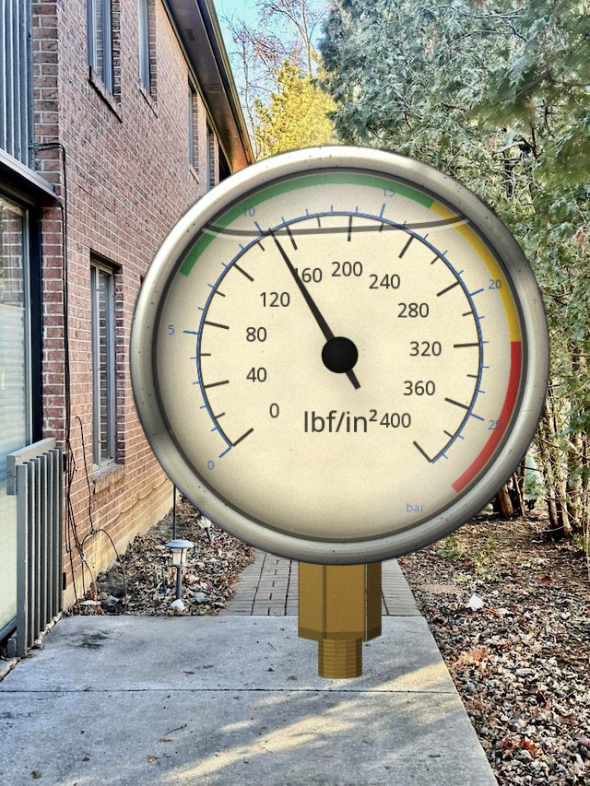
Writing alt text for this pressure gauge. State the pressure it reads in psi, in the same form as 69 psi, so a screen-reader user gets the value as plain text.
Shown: 150 psi
